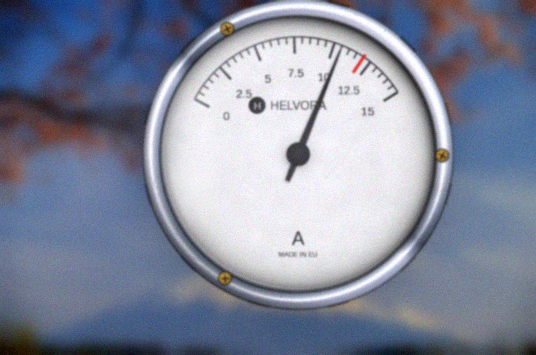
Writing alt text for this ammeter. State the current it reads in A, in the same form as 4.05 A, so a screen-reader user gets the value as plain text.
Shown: 10.5 A
